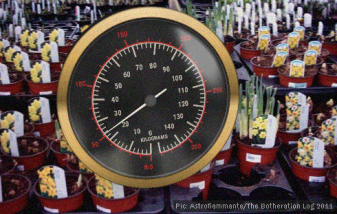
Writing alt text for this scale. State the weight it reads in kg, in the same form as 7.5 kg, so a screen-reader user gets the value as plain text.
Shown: 24 kg
